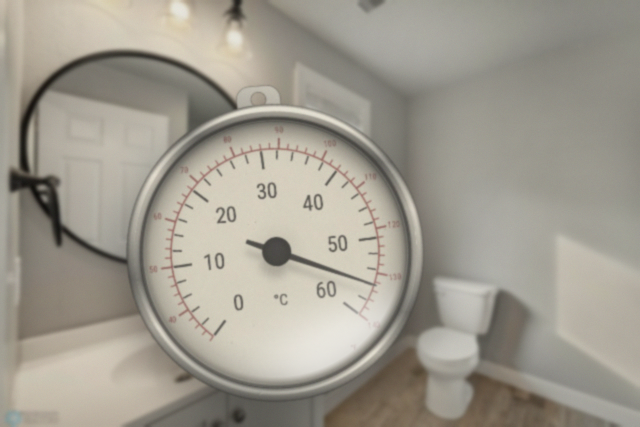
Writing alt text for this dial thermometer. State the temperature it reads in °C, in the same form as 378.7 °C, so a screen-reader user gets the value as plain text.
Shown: 56 °C
